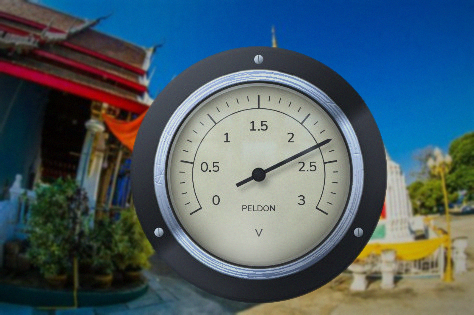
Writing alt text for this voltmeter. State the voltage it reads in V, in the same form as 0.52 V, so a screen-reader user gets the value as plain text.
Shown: 2.3 V
